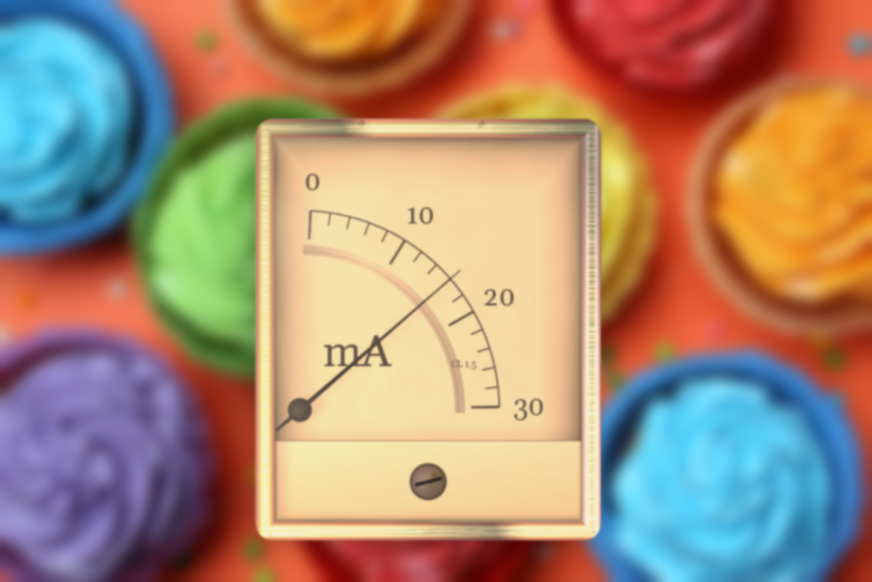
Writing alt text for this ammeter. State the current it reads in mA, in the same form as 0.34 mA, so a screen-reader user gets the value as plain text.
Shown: 16 mA
